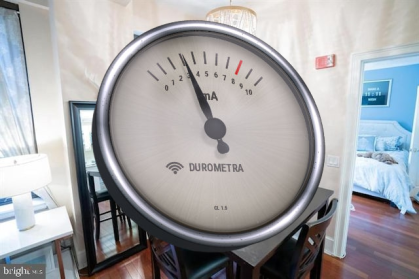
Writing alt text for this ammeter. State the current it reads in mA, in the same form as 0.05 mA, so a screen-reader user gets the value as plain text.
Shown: 3 mA
